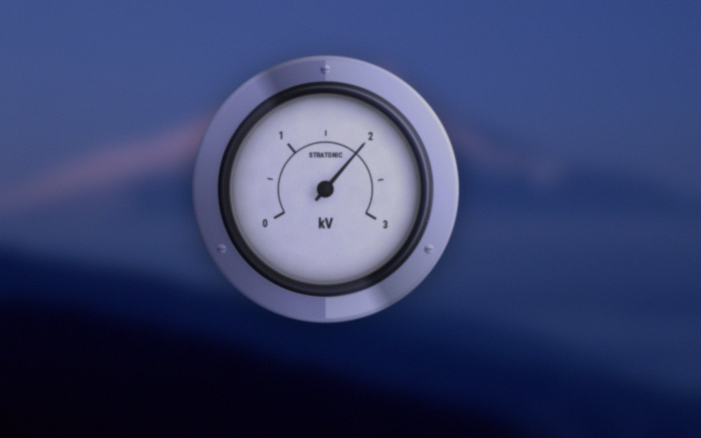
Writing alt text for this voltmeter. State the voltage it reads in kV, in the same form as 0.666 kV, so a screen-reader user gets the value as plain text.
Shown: 2 kV
